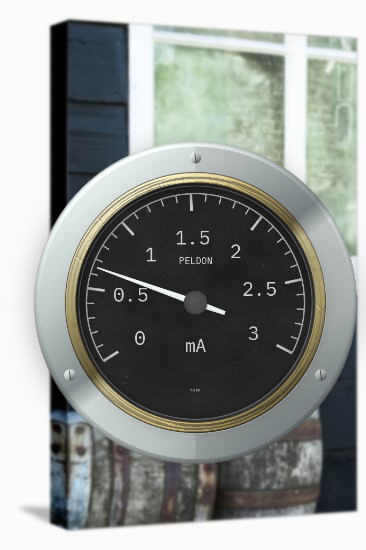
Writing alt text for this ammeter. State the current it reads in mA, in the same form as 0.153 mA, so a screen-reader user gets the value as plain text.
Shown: 0.65 mA
